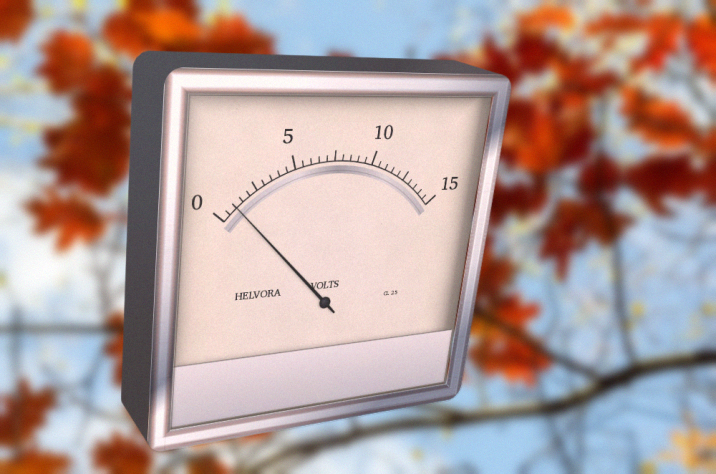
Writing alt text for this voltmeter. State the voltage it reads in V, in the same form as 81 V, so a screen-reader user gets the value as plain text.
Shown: 1 V
